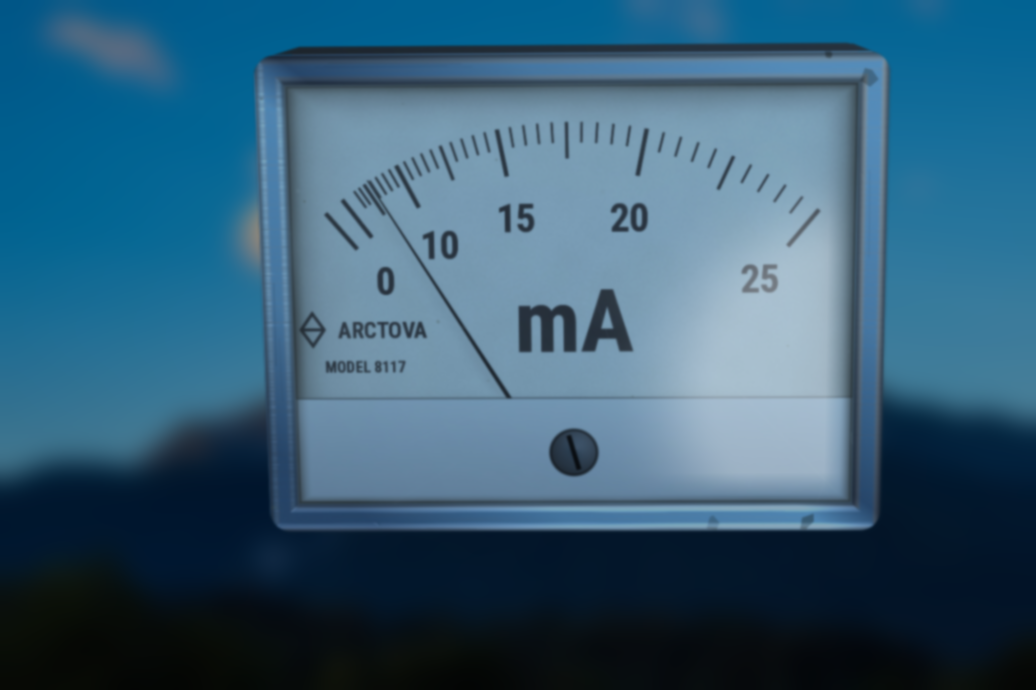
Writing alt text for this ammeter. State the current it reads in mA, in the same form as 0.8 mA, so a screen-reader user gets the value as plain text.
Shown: 8 mA
